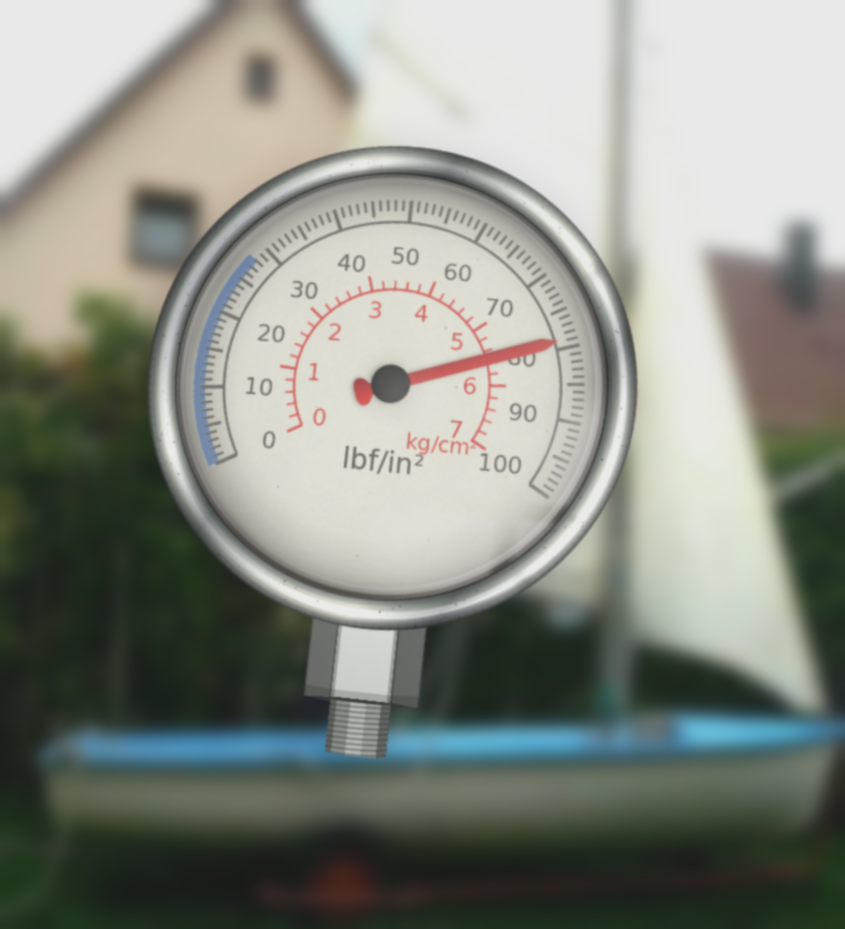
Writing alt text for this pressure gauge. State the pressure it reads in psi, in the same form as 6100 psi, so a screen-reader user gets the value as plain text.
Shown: 79 psi
